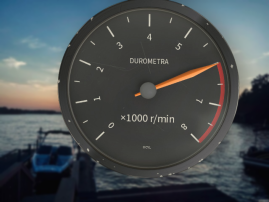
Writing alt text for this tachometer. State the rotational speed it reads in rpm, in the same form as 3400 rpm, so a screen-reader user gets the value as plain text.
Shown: 6000 rpm
